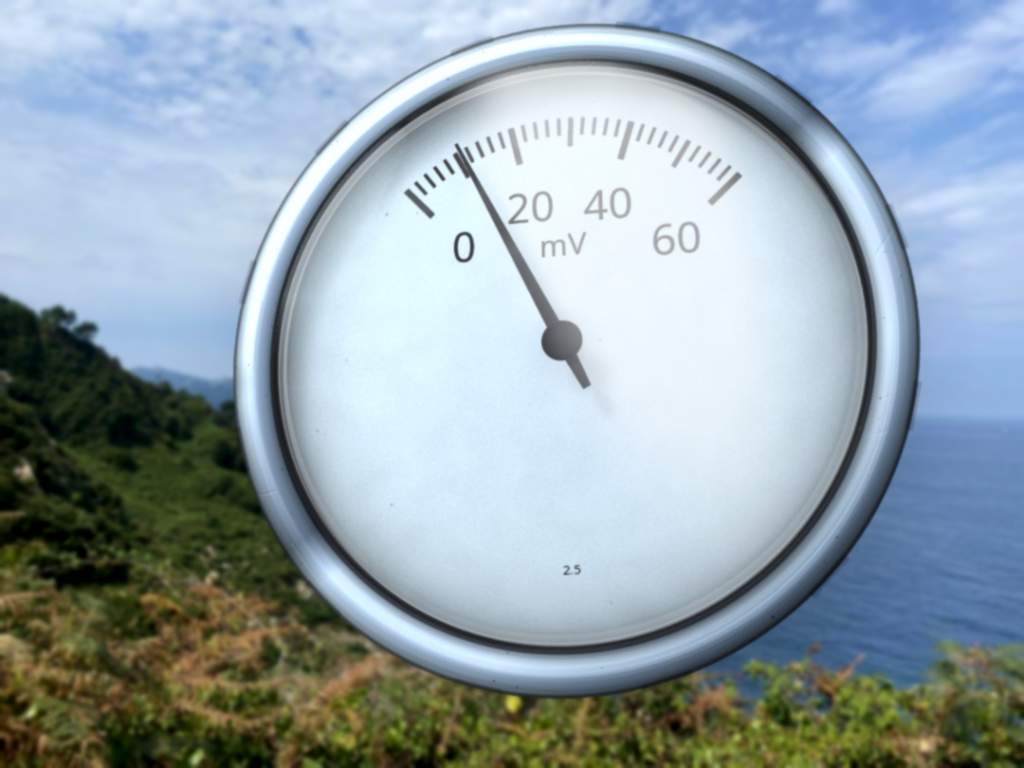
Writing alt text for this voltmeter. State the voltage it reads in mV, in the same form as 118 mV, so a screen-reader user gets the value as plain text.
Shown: 11 mV
